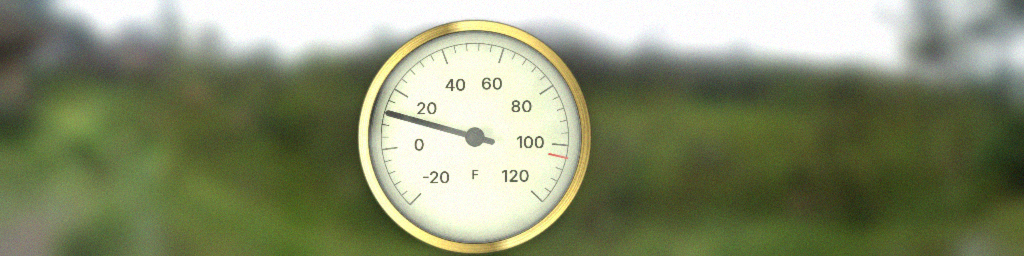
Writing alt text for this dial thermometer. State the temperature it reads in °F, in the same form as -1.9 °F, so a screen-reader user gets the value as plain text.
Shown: 12 °F
